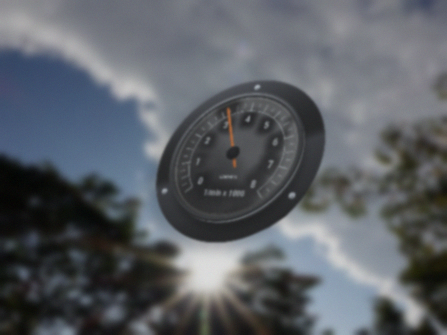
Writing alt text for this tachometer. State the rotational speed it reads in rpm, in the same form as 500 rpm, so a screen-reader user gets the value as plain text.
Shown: 3250 rpm
